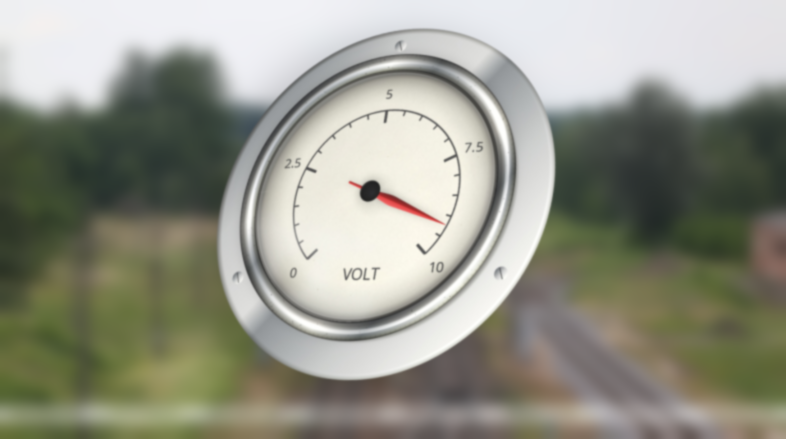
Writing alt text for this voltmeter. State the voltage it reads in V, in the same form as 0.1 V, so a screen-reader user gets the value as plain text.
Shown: 9.25 V
